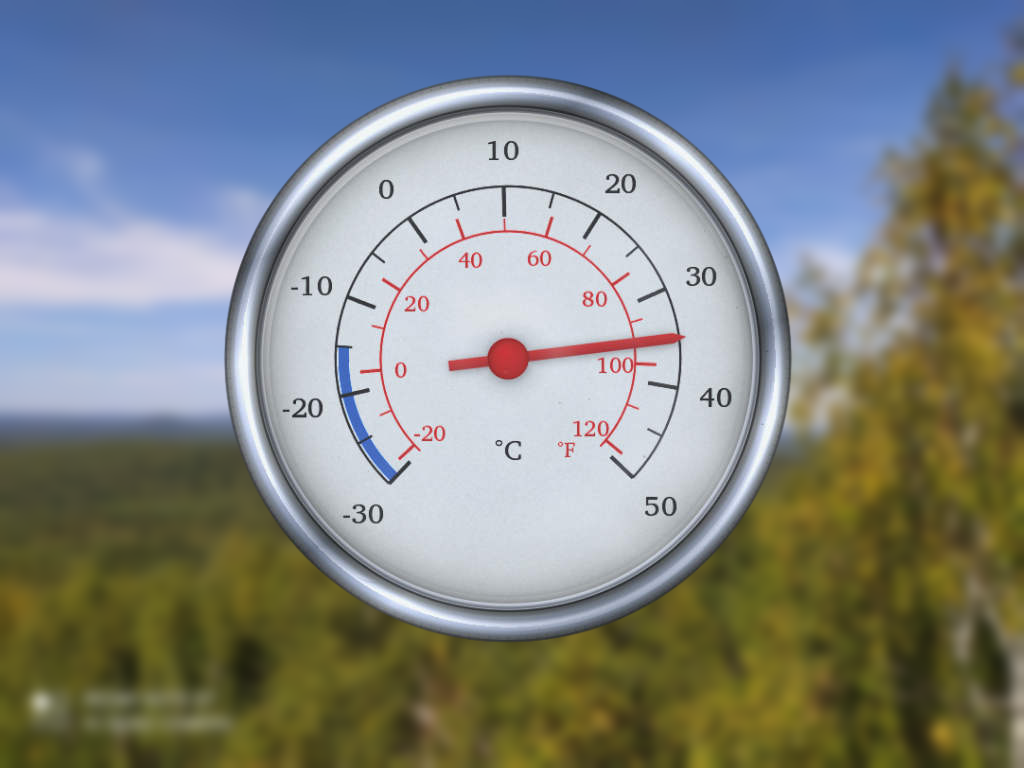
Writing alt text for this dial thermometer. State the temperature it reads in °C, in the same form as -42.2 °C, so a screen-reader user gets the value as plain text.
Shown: 35 °C
